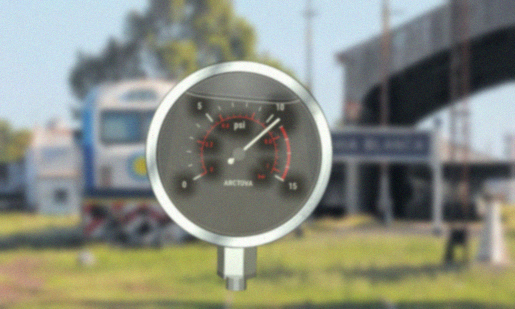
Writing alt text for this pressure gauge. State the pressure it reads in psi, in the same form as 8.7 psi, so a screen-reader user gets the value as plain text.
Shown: 10.5 psi
